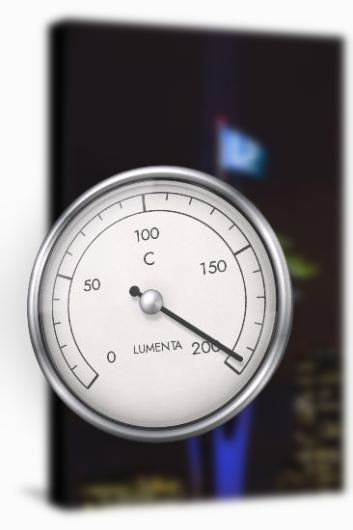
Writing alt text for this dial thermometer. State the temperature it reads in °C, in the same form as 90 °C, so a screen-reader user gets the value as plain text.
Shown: 195 °C
